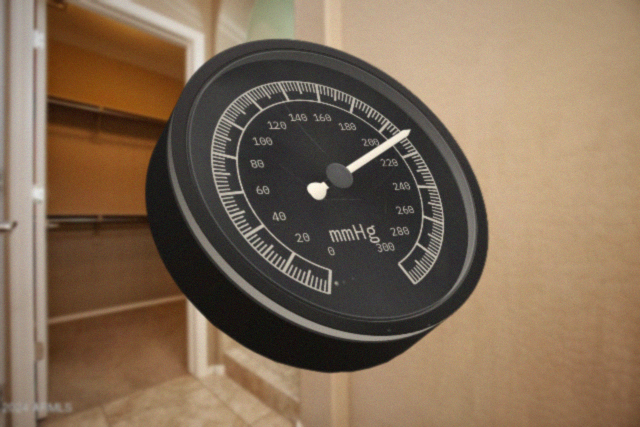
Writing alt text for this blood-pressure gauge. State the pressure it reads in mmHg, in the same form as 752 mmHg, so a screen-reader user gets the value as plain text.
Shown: 210 mmHg
